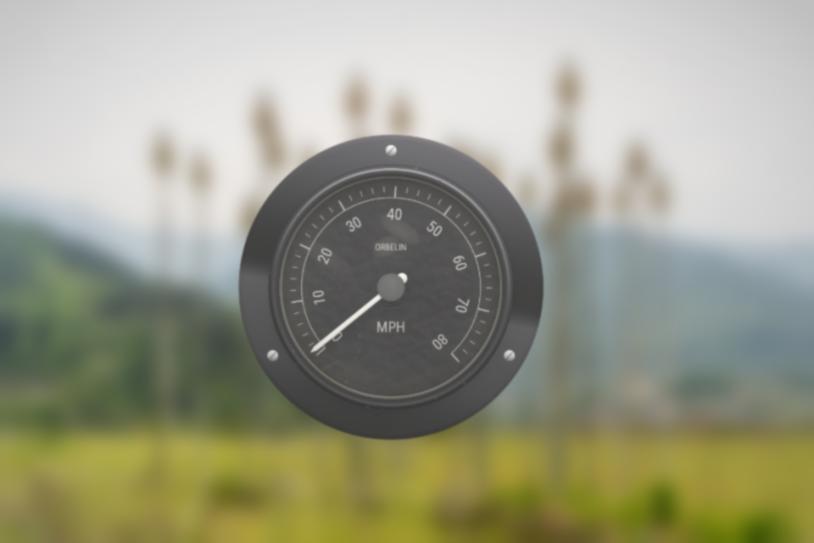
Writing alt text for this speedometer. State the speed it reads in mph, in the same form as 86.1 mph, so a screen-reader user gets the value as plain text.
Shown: 1 mph
